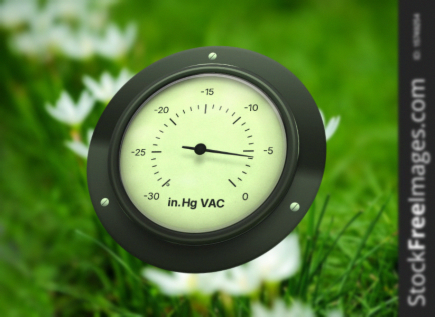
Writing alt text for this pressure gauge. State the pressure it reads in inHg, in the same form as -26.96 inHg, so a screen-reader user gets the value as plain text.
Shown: -4 inHg
